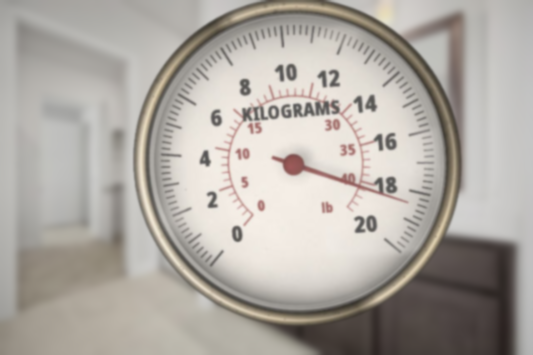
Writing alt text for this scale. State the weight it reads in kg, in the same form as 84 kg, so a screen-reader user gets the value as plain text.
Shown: 18.4 kg
